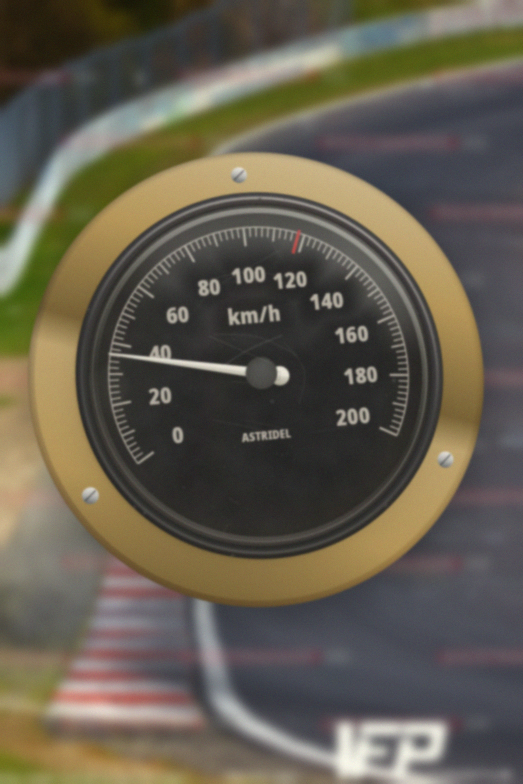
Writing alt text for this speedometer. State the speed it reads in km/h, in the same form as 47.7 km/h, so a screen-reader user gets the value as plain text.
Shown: 36 km/h
